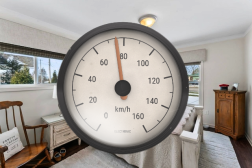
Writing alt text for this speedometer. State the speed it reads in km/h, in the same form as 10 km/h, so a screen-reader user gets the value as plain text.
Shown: 75 km/h
